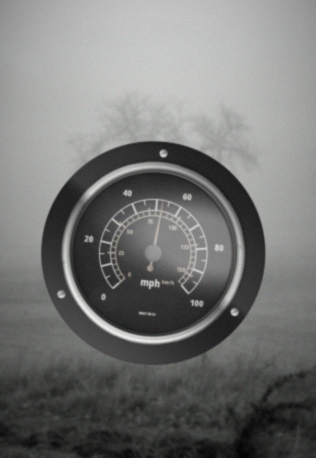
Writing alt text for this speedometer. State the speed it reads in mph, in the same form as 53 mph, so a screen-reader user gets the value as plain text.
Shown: 52.5 mph
